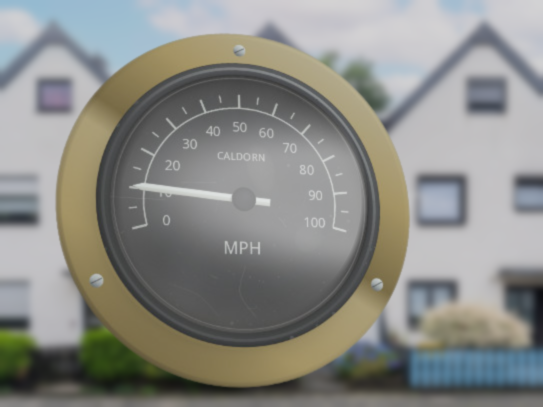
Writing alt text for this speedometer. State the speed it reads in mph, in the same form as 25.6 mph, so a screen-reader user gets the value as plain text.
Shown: 10 mph
